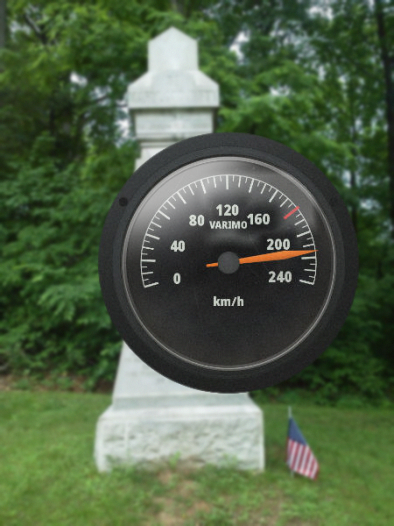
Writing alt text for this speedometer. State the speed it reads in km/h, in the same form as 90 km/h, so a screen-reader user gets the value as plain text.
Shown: 215 km/h
